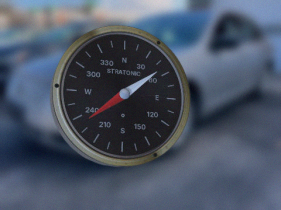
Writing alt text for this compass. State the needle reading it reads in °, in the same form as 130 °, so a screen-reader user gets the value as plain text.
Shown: 232.5 °
